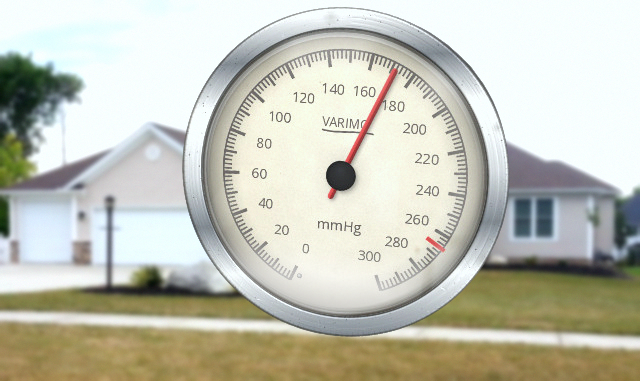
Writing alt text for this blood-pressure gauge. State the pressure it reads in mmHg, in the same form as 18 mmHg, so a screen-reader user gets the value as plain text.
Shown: 172 mmHg
